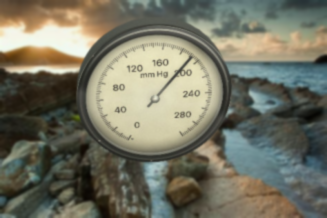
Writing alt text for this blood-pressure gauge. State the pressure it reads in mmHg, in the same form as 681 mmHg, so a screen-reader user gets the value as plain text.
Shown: 190 mmHg
